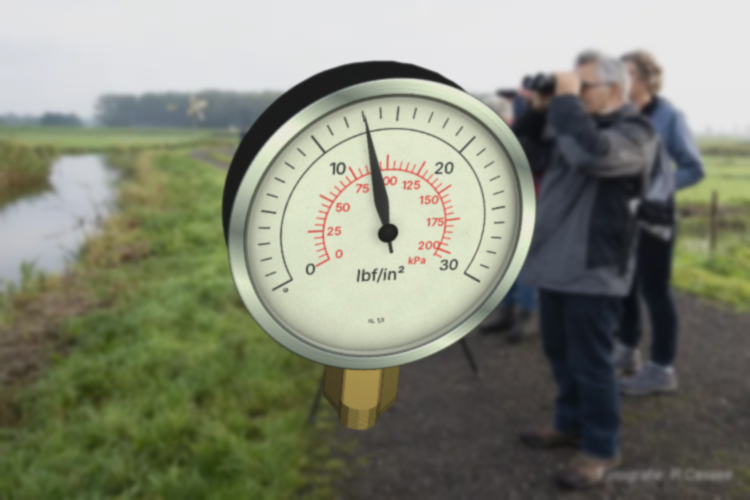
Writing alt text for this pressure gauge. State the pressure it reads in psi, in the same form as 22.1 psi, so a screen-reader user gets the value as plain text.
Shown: 13 psi
